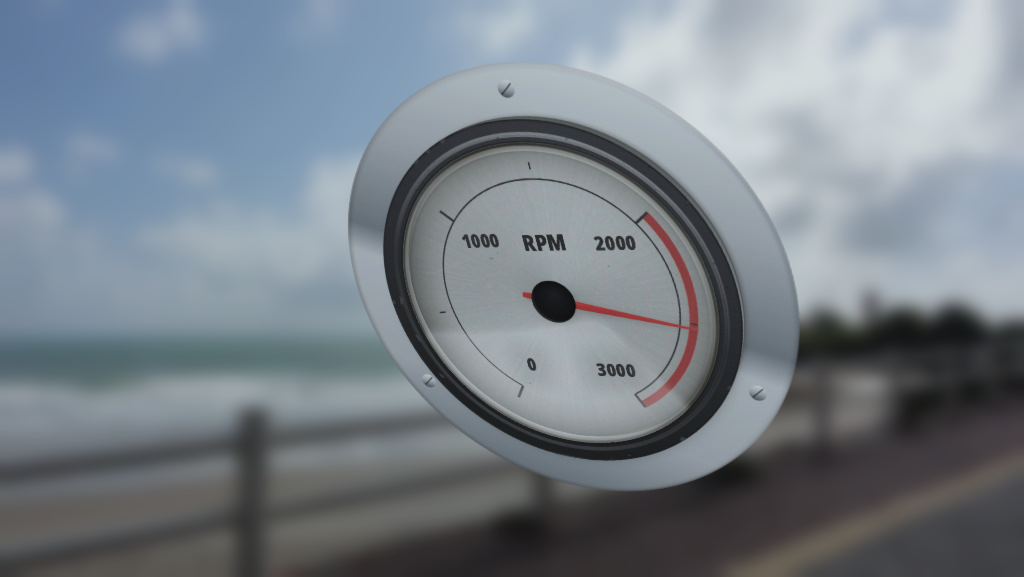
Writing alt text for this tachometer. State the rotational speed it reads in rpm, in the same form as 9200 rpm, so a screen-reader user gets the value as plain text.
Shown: 2500 rpm
